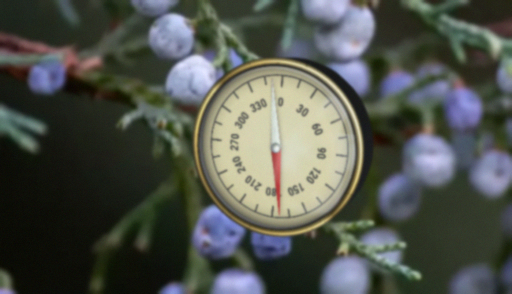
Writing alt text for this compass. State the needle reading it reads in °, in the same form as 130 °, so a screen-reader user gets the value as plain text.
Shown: 172.5 °
